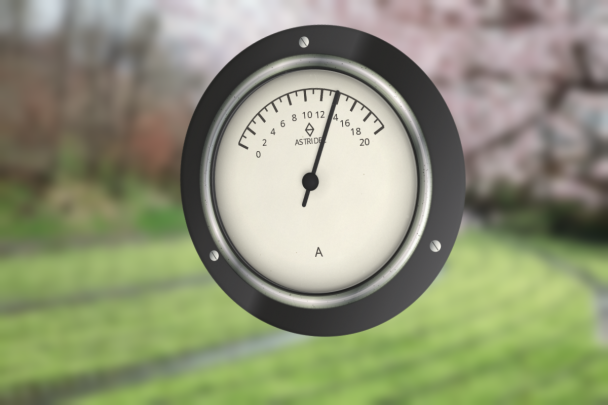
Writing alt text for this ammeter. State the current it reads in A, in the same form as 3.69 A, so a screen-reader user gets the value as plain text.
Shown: 14 A
